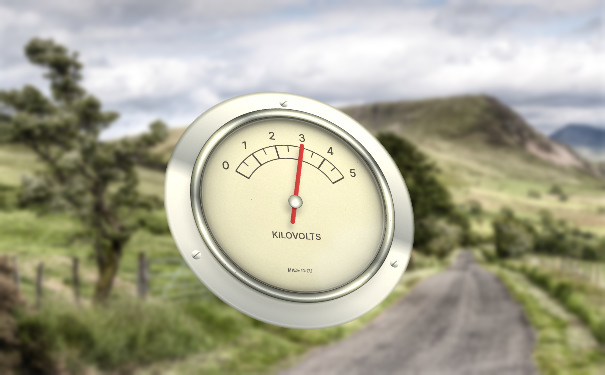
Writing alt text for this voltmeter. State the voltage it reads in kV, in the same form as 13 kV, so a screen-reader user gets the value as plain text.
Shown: 3 kV
